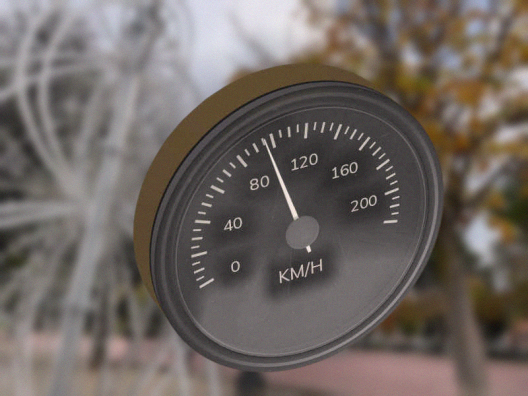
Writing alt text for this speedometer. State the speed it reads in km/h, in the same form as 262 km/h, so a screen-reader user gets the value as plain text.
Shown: 95 km/h
